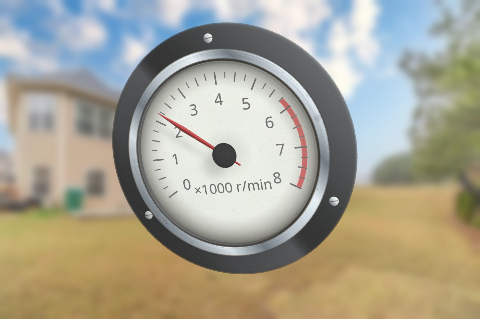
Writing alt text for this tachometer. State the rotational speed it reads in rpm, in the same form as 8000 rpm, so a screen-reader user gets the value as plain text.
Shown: 2250 rpm
